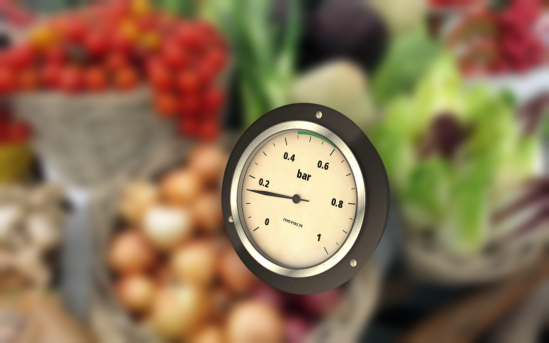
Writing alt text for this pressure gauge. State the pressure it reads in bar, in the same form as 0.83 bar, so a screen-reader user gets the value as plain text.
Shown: 0.15 bar
